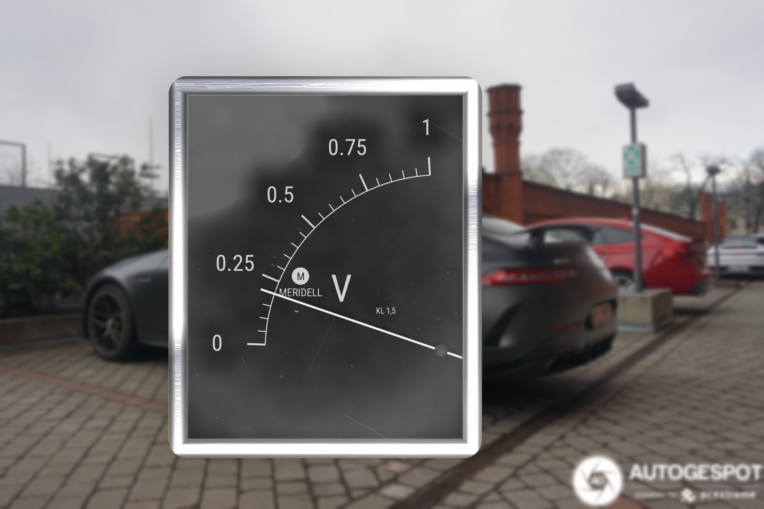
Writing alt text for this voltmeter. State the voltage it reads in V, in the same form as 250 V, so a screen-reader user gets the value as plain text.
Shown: 0.2 V
